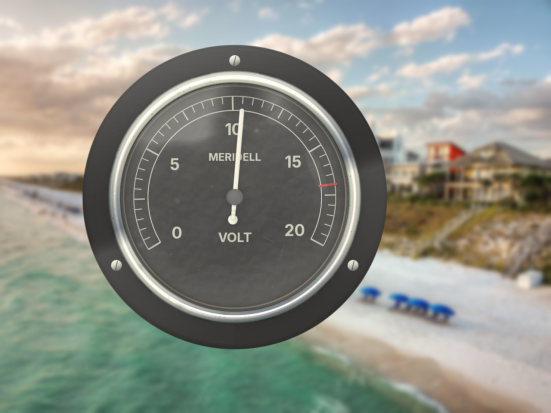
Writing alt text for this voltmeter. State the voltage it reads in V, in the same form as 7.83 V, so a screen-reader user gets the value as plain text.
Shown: 10.5 V
